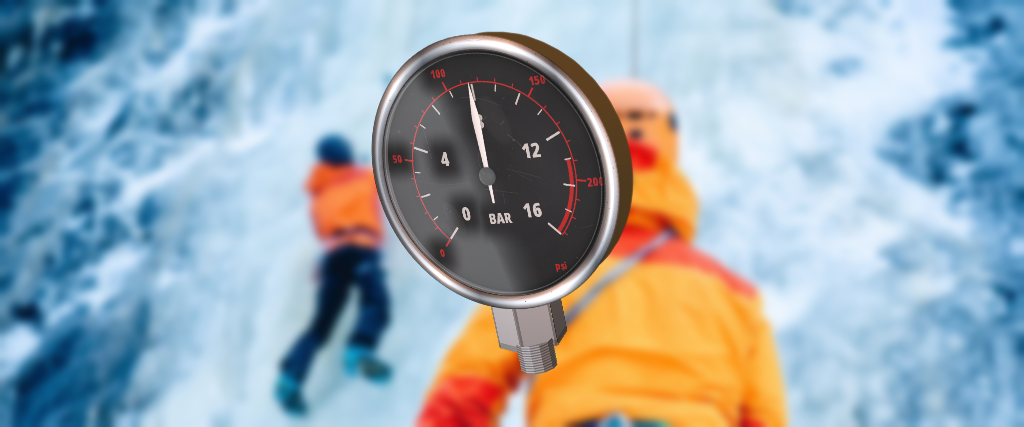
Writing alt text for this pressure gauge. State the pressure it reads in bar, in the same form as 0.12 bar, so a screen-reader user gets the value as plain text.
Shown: 8 bar
